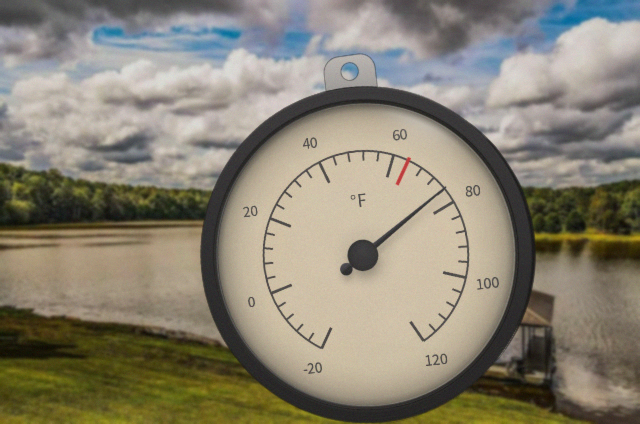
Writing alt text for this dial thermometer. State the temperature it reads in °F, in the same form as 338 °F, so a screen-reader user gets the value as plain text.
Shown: 76 °F
